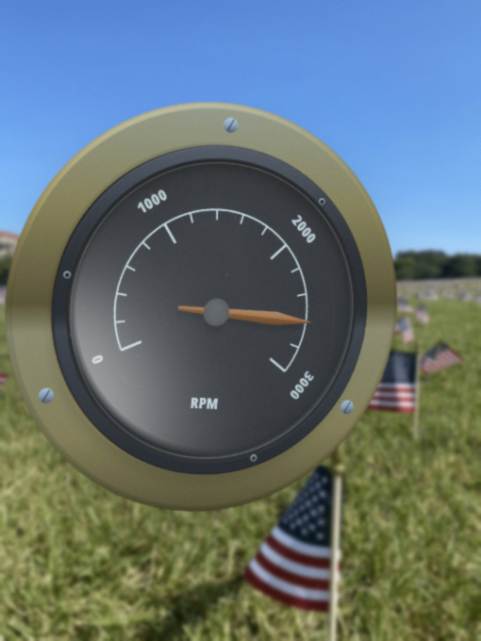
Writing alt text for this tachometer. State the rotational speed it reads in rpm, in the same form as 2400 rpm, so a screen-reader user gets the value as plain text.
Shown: 2600 rpm
